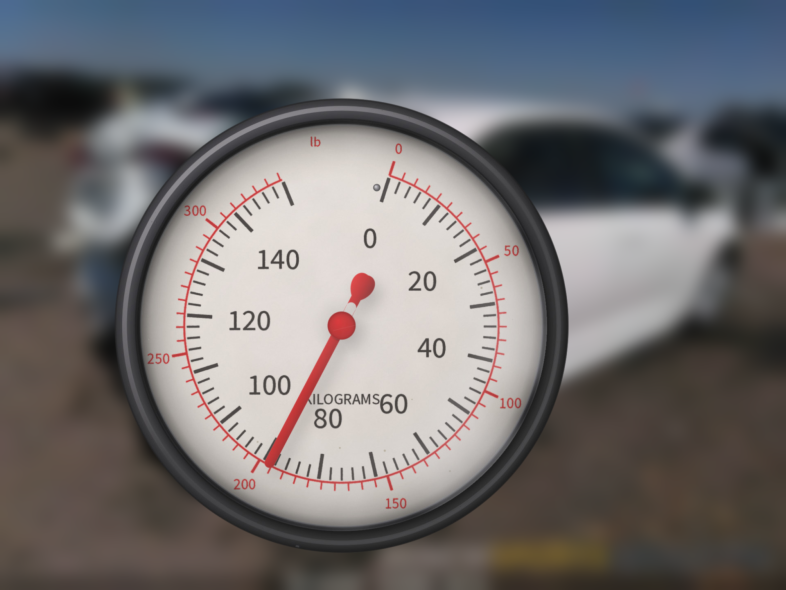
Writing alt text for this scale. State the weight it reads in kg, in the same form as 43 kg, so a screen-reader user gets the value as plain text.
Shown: 89 kg
